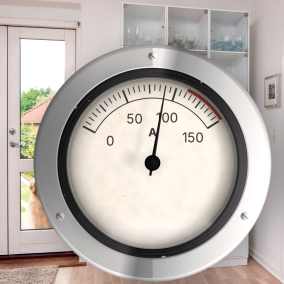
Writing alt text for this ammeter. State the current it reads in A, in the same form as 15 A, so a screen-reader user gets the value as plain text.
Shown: 90 A
